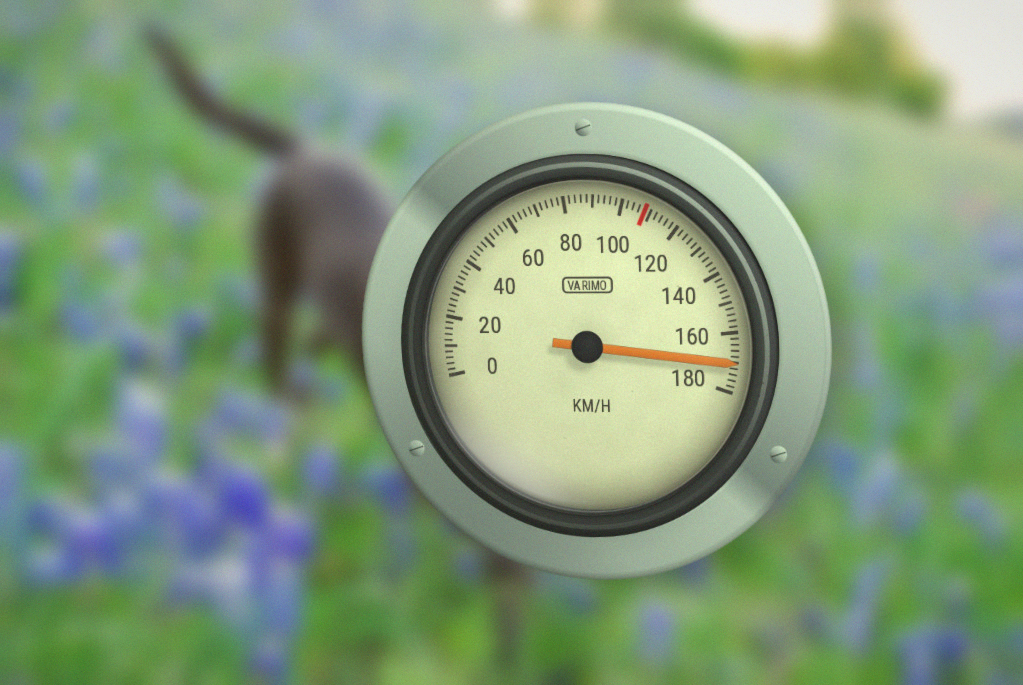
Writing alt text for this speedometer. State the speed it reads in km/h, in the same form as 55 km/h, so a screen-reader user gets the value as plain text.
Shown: 170 km/h
